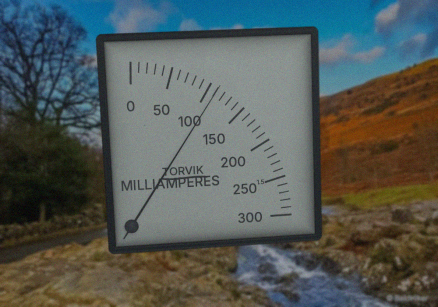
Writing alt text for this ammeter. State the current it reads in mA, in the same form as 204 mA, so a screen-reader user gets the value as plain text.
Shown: 110 mA
